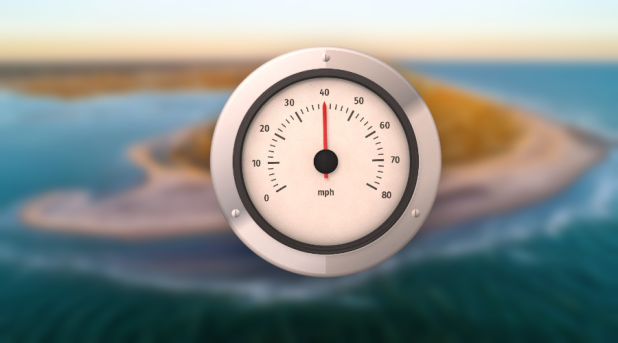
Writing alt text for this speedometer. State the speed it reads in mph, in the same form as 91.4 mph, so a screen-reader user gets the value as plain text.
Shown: 40 mph
